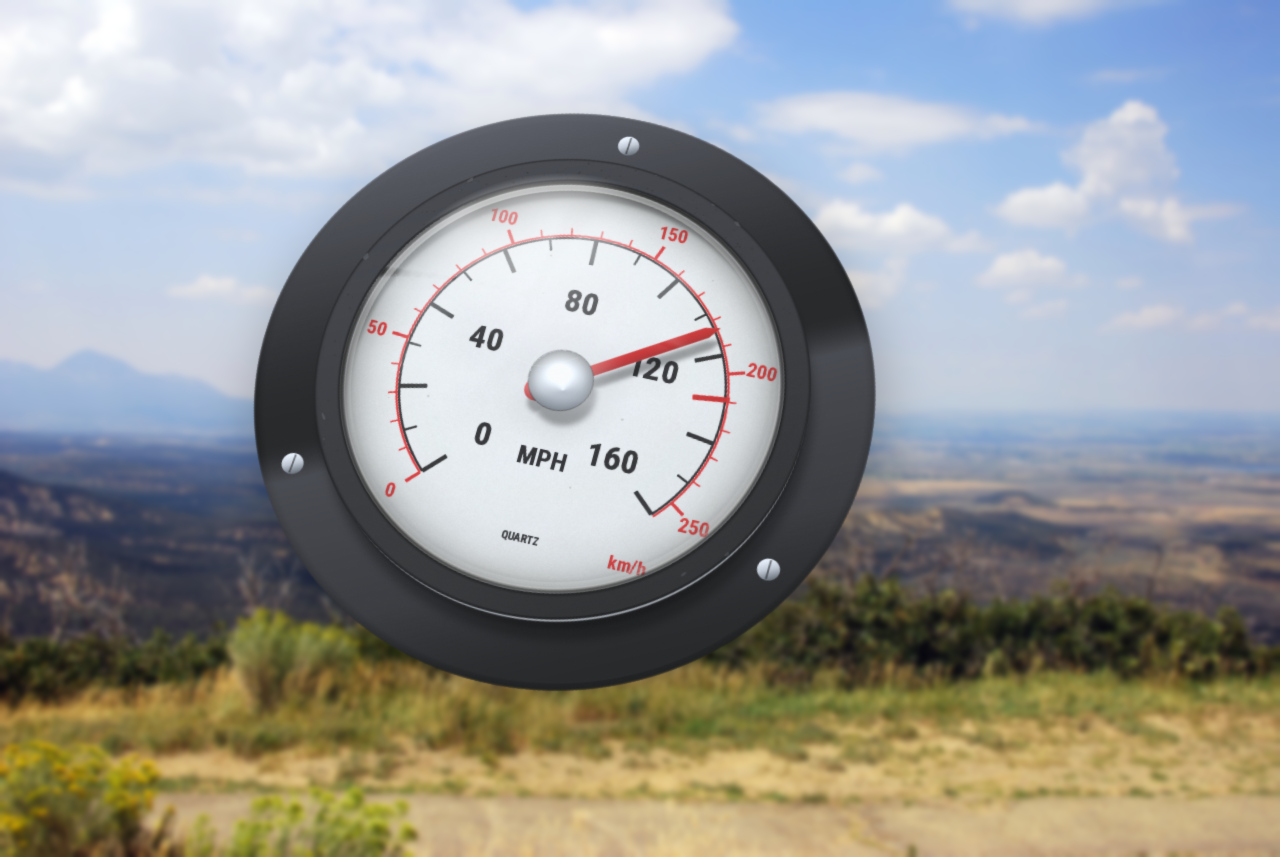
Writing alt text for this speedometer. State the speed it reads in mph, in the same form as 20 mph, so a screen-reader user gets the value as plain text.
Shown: 115 mph
